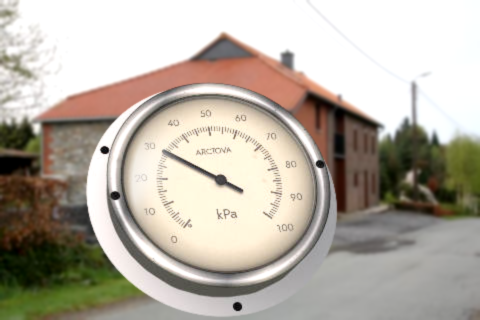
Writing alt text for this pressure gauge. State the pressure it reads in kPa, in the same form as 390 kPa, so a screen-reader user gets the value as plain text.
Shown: 30 kPa
